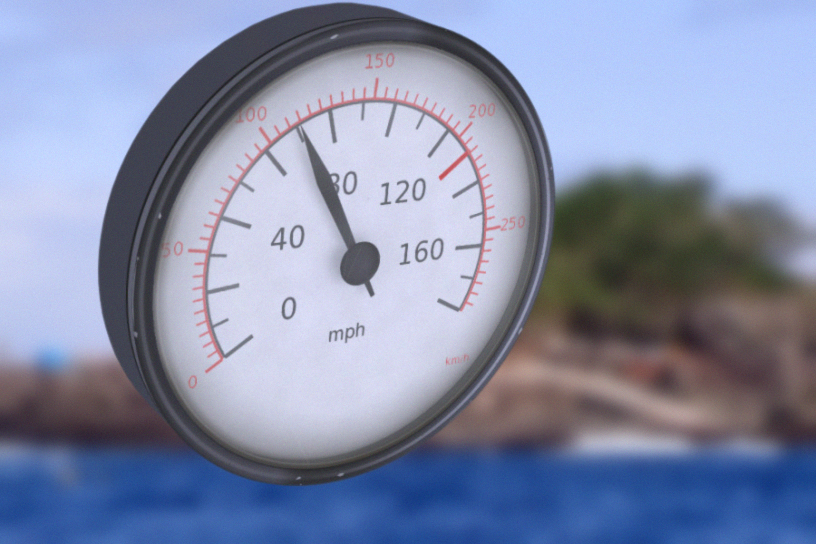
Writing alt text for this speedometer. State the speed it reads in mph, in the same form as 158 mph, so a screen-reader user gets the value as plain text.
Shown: 70 mph
